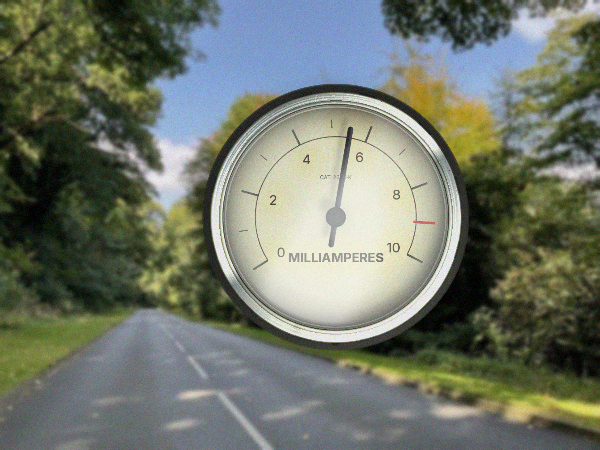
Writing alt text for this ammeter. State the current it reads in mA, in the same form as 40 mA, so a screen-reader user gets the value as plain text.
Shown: 5.5 mA
